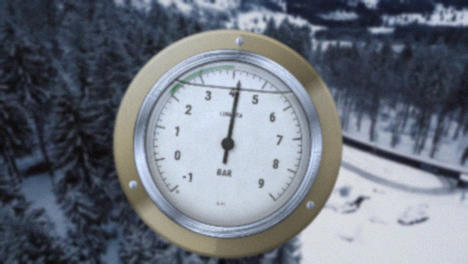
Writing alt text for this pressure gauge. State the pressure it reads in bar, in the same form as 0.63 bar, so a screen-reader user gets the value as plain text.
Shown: 4.2 bar
